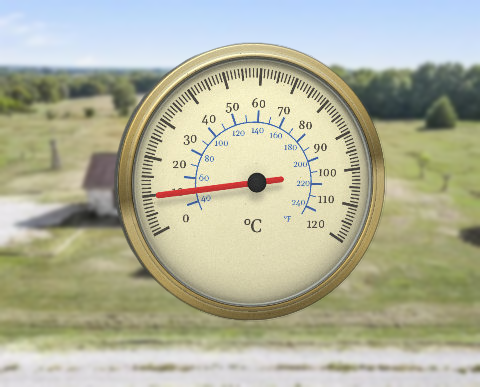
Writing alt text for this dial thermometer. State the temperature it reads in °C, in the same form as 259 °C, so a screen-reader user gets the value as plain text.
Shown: 10 °C
